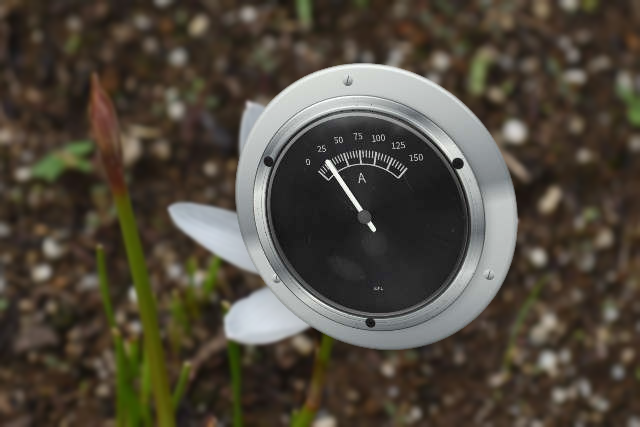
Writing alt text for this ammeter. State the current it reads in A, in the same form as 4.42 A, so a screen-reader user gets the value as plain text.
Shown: 25 A
